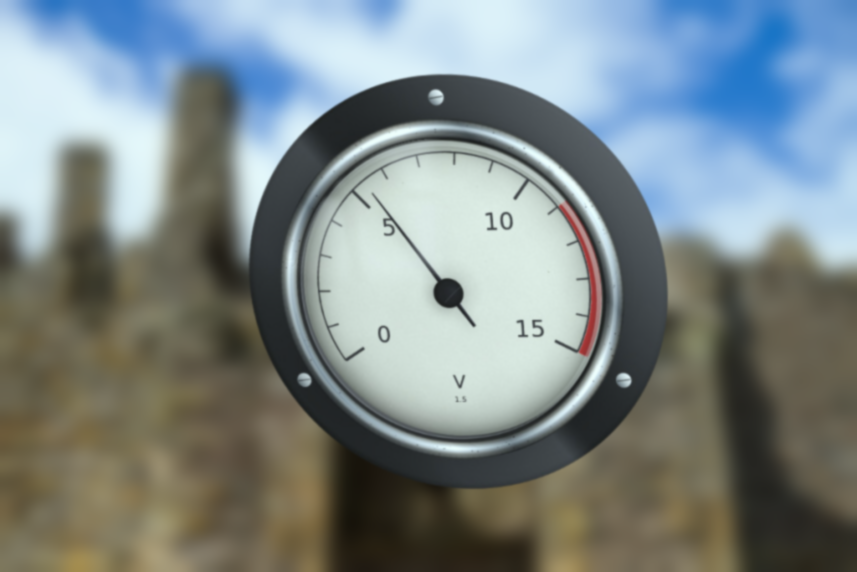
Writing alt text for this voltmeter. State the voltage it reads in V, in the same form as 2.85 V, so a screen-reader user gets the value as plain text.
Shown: 5.5 V
